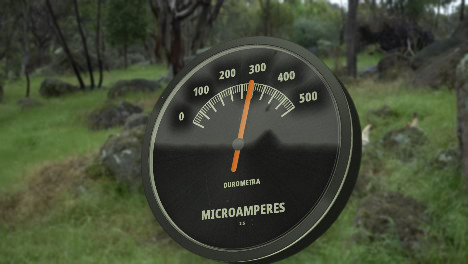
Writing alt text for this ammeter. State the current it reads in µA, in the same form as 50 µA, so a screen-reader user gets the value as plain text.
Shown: 300 µA
